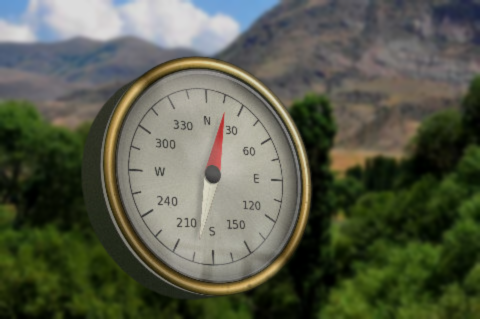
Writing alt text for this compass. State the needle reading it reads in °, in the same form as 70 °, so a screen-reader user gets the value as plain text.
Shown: 15 °
